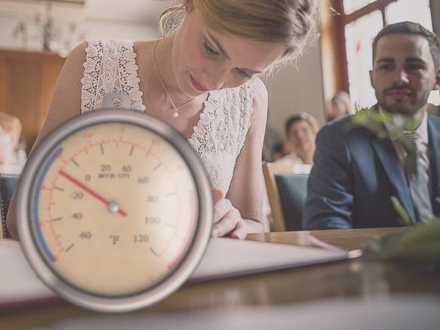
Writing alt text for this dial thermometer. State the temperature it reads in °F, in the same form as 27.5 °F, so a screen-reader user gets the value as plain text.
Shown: -10 °F
